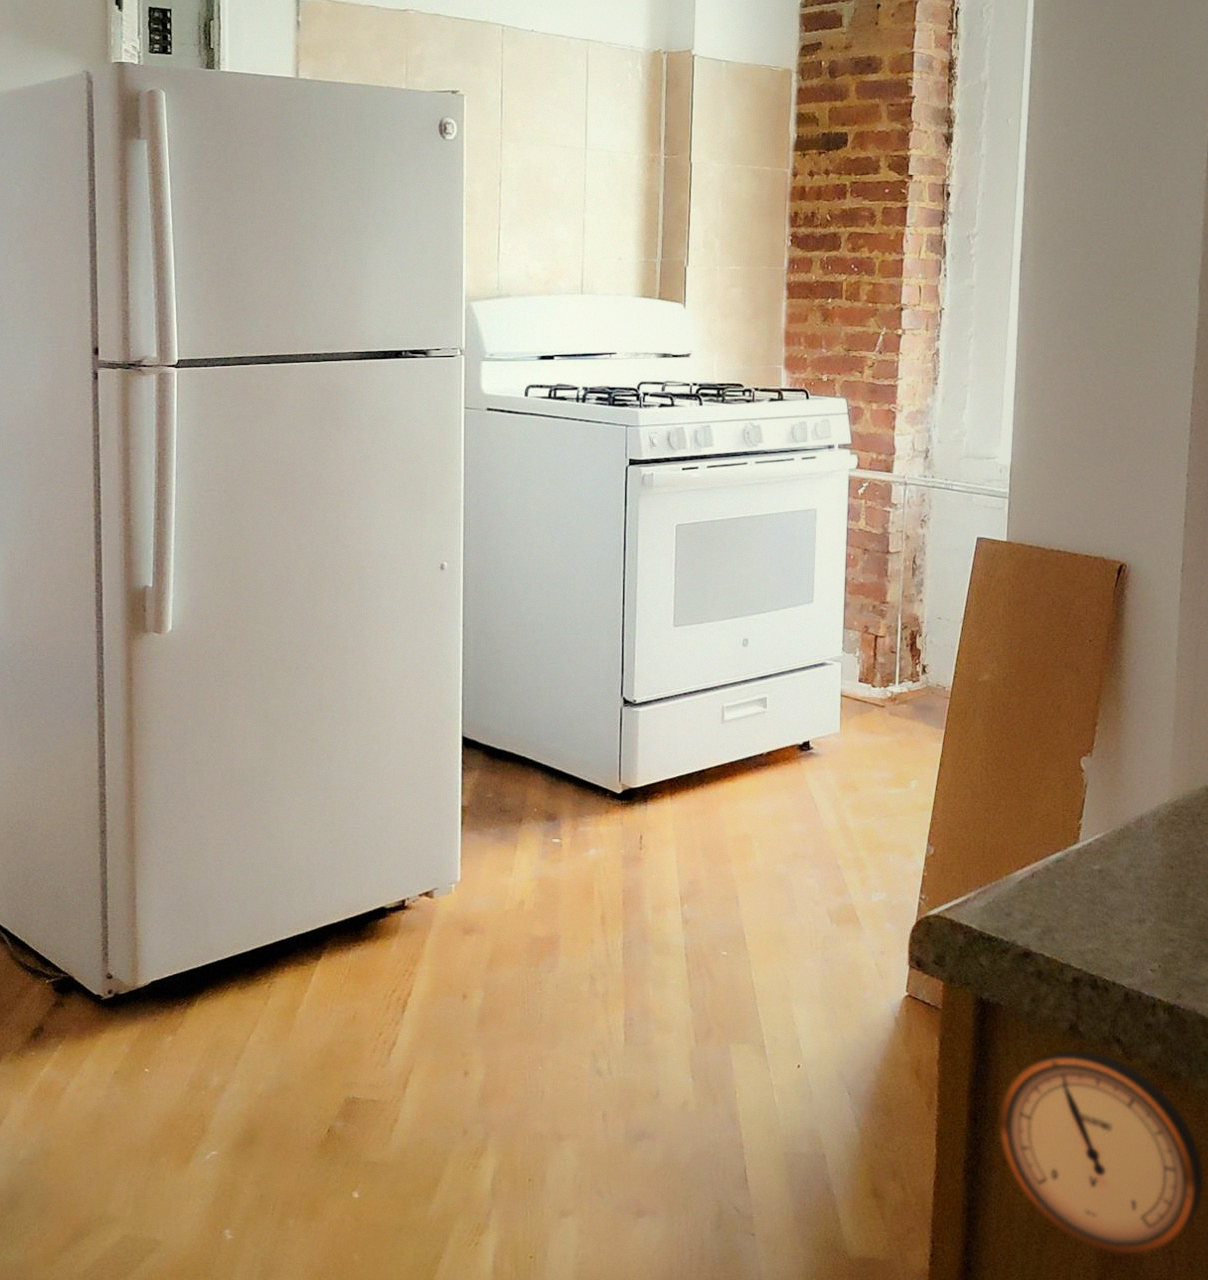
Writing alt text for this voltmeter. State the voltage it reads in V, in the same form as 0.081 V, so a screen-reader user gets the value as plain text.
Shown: 0.4 V
